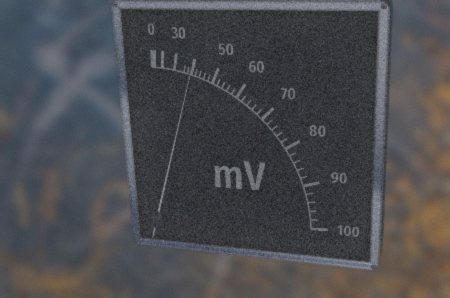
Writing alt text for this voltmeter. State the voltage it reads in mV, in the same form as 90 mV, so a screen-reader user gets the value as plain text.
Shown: 40 mV
